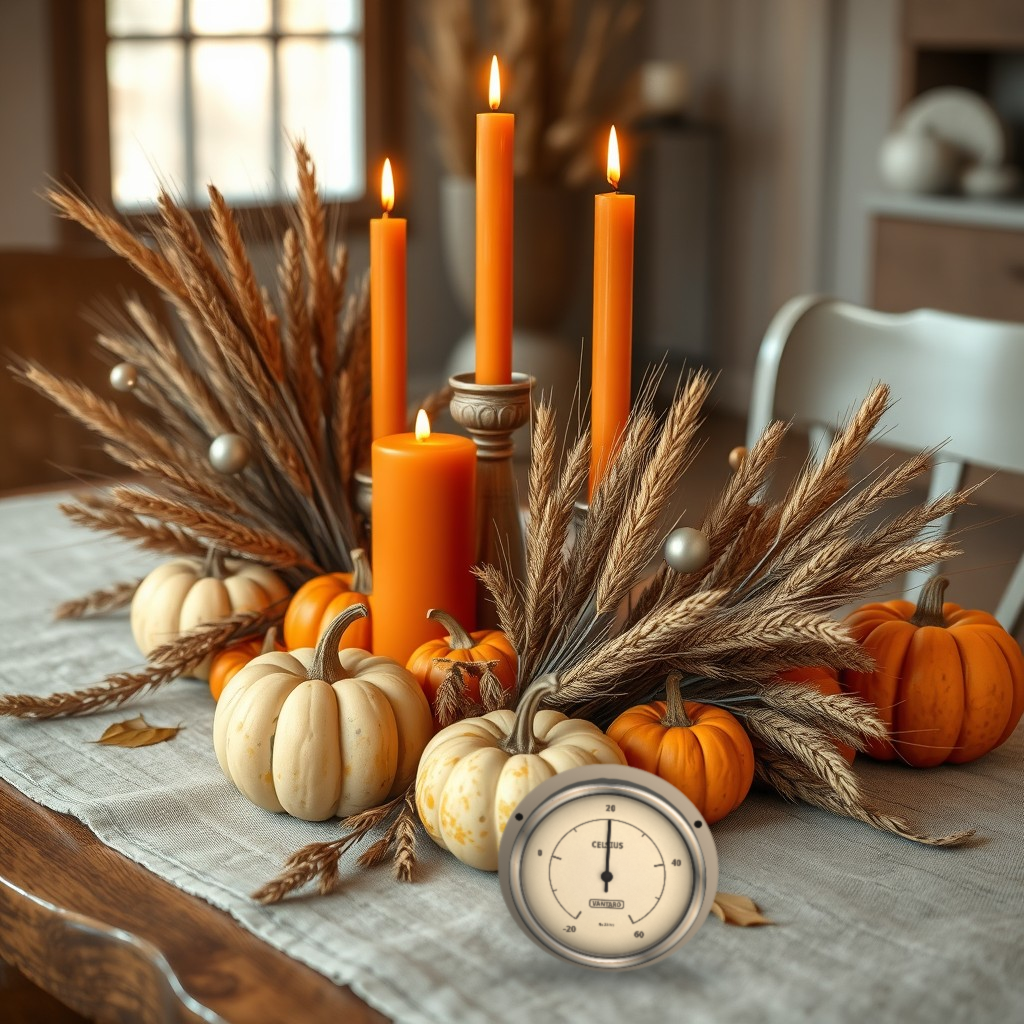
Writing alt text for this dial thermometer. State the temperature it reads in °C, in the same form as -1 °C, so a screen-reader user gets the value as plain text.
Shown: 20 °C
